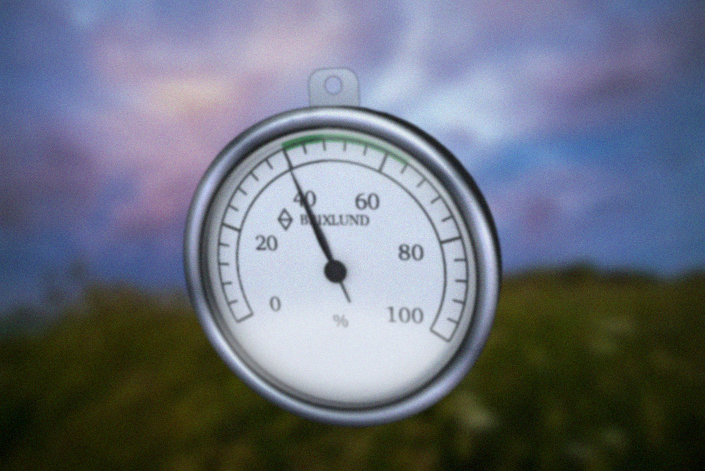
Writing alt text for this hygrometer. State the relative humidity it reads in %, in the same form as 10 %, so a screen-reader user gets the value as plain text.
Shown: 40 %
